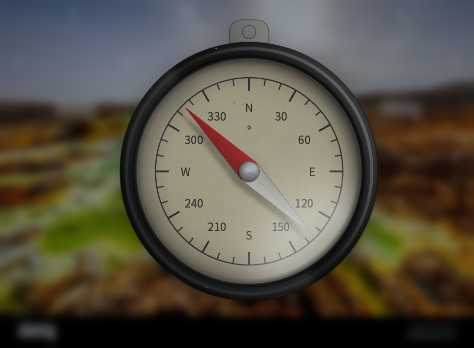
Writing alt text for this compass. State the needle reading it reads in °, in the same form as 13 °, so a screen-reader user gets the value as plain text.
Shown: 315 °
